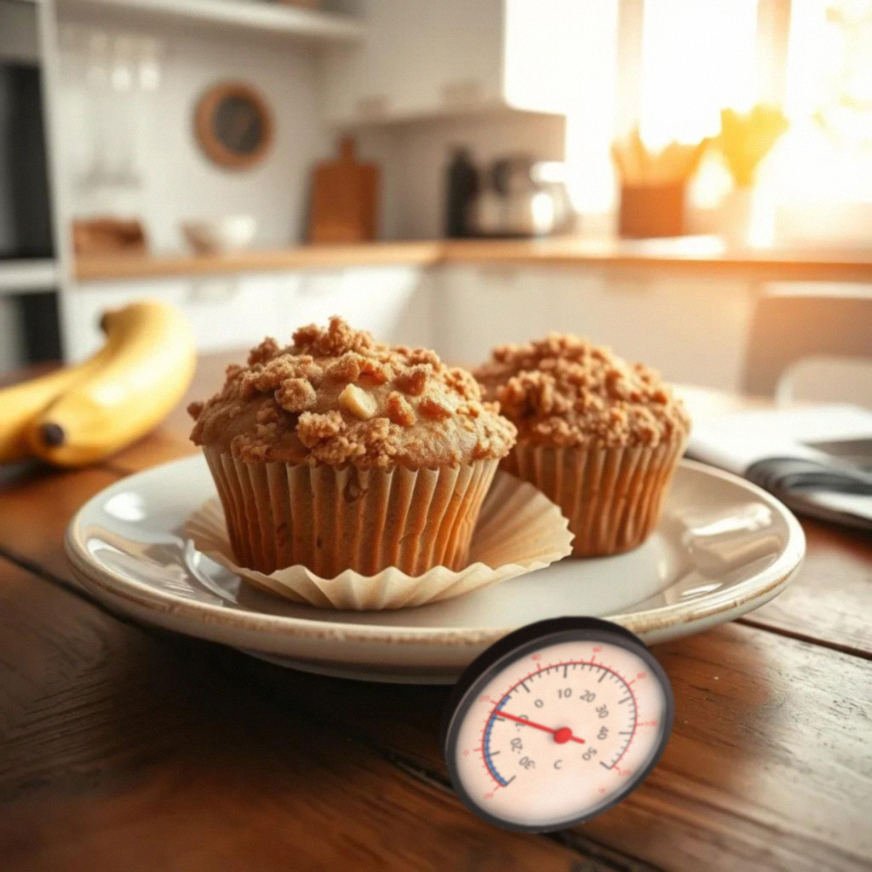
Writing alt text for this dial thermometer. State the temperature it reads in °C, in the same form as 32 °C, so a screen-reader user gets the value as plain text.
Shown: -8 °C
